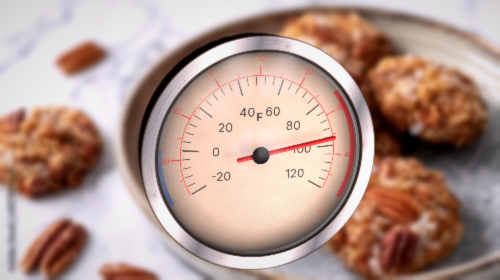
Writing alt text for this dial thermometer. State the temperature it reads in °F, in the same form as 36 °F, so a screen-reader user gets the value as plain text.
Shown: 96 °F
